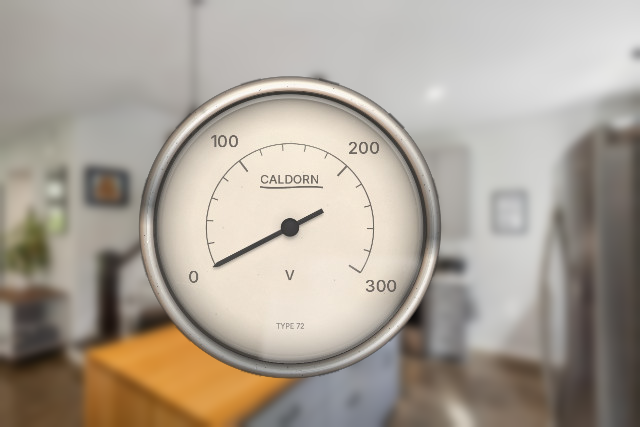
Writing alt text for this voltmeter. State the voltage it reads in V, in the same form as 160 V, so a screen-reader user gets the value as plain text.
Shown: 0 V
